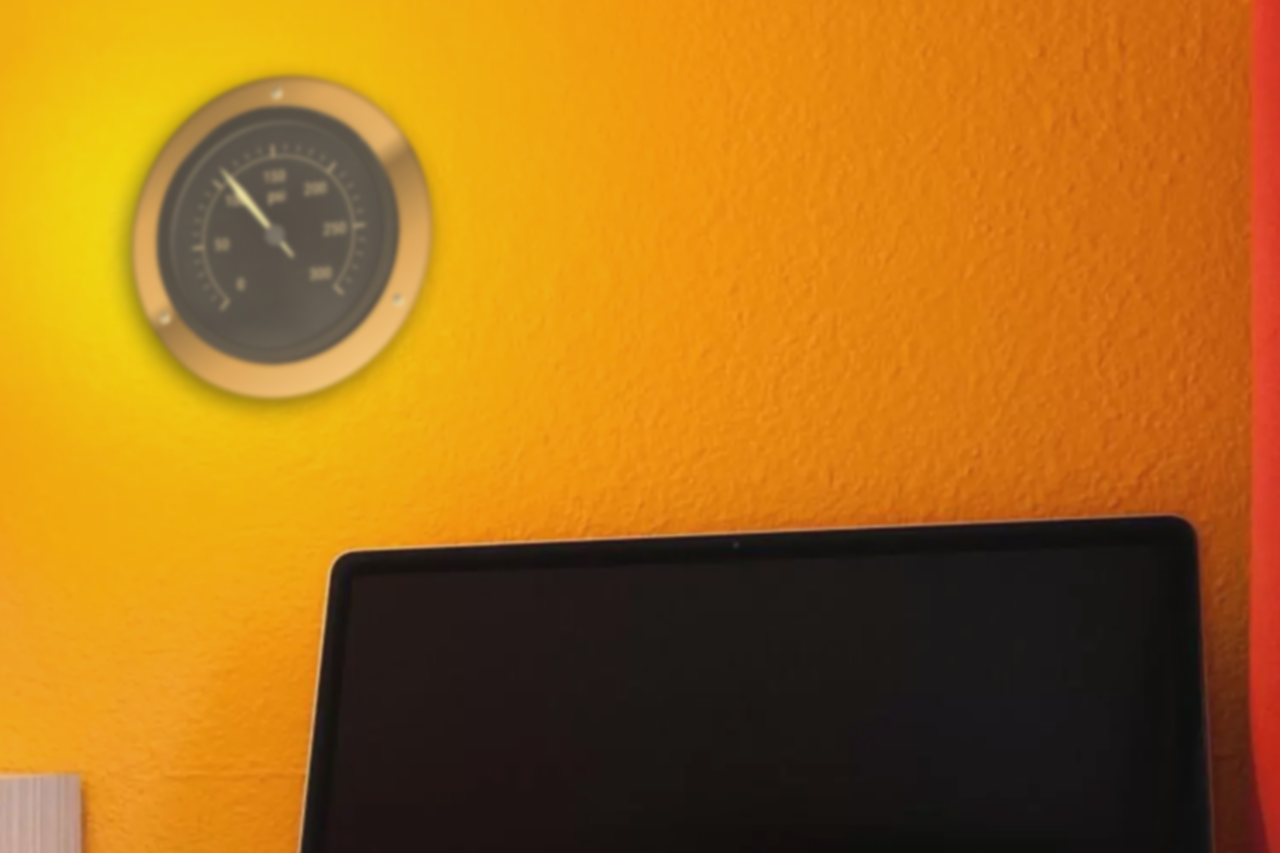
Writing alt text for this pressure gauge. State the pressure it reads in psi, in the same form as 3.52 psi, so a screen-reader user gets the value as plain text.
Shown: 110 psi
